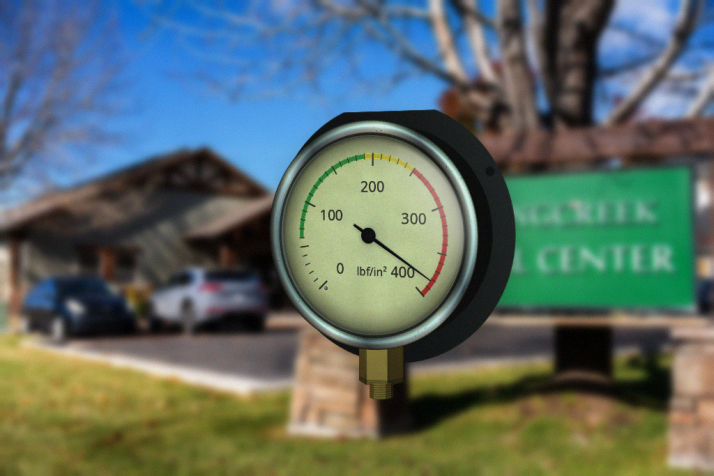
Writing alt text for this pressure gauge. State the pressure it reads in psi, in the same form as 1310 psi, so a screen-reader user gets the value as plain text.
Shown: 380 psi
